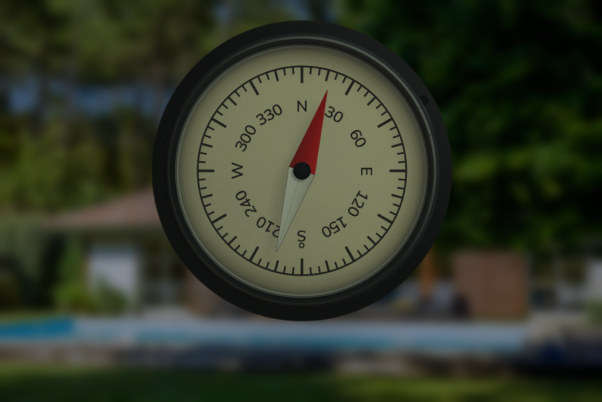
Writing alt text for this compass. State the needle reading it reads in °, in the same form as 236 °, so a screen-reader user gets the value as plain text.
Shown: 17.5 °
